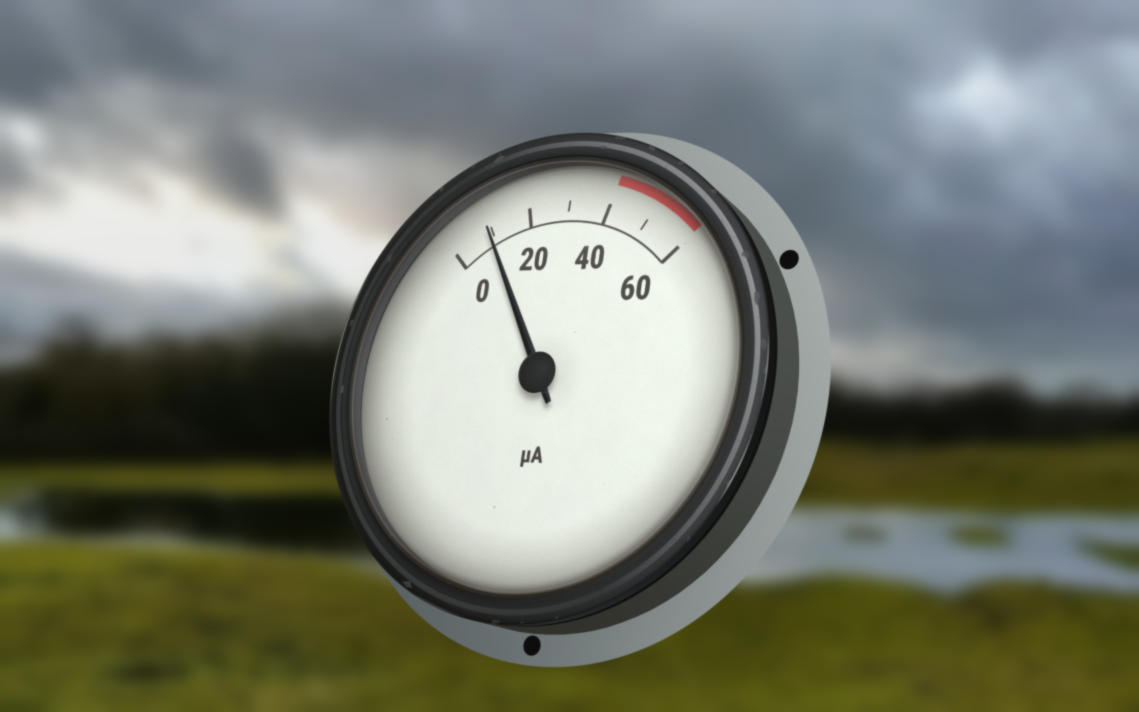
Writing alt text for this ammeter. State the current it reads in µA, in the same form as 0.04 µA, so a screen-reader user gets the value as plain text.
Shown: 10 µA
